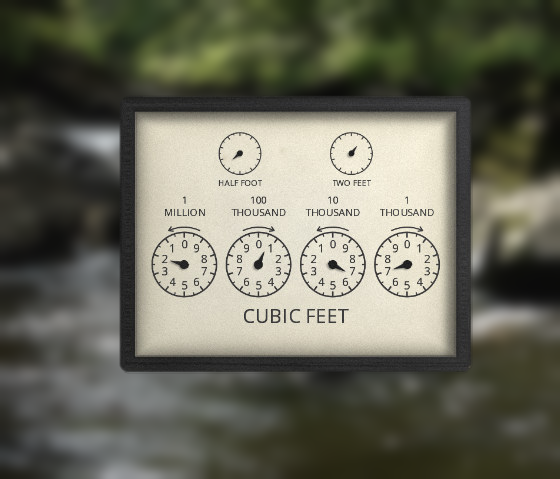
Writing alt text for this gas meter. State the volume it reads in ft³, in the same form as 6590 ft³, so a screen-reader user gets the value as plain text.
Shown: 206700 ft³
